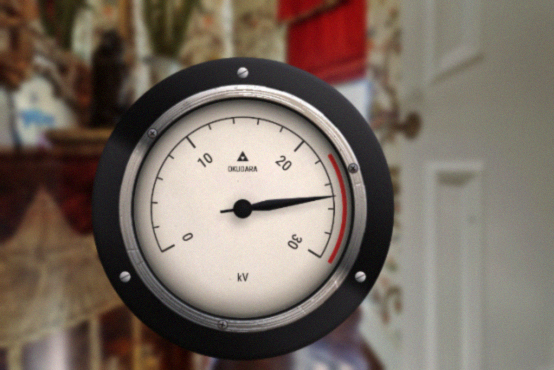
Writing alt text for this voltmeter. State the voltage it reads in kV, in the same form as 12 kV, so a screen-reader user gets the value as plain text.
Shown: 25 kV
